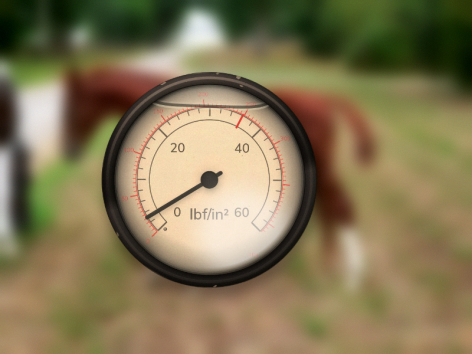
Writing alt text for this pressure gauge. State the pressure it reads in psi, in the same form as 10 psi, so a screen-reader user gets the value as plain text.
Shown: 3 psi
